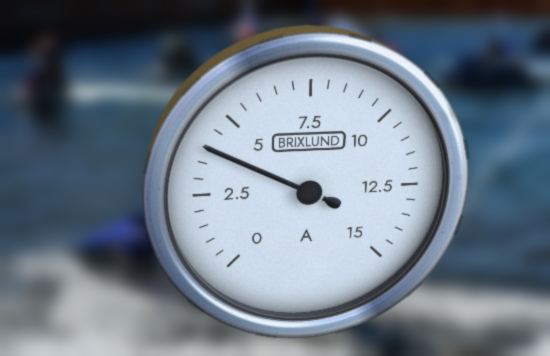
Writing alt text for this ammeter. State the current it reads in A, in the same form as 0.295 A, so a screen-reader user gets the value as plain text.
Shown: 4 A
